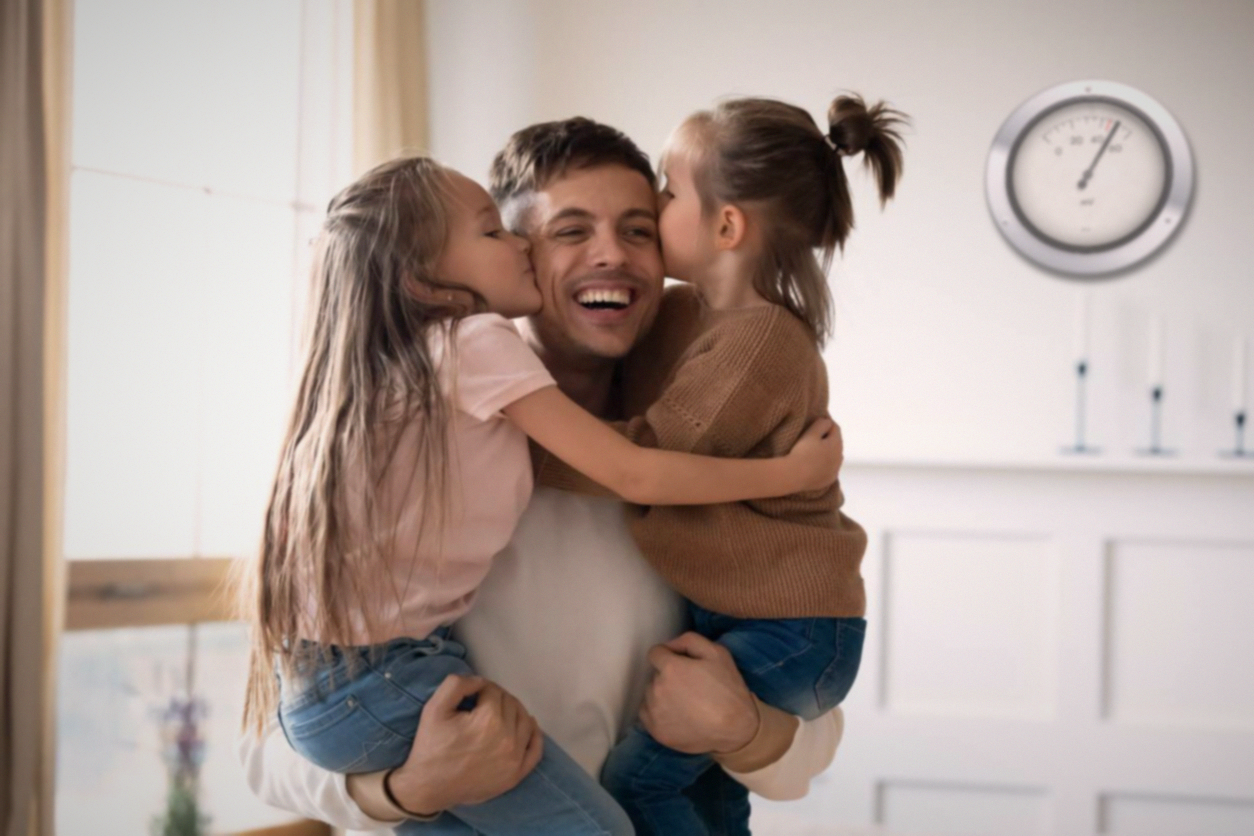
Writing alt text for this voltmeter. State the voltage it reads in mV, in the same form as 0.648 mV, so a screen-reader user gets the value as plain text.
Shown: 50 mV
